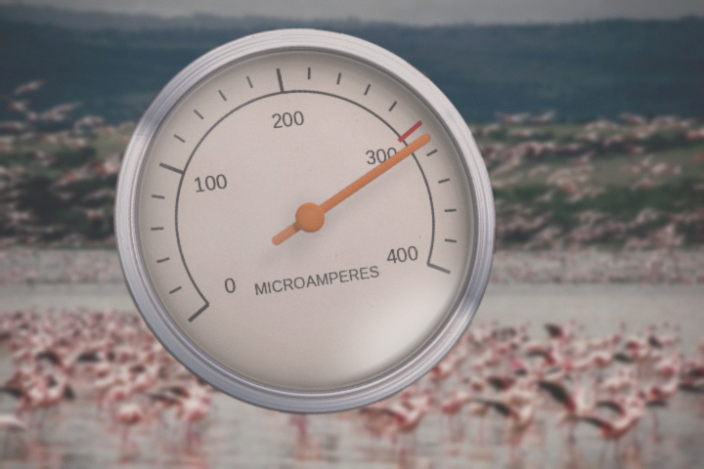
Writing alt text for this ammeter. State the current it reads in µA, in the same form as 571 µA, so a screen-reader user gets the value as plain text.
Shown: 310 µA
